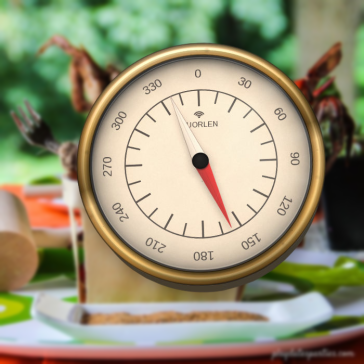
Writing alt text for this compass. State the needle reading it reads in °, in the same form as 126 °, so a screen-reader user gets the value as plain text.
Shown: 157.5 °
